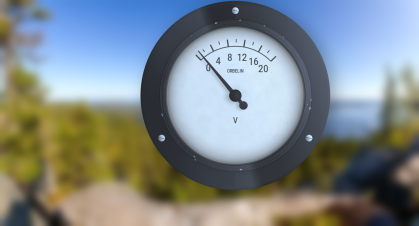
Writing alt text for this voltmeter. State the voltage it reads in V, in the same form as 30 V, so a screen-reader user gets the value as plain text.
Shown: 1 V
